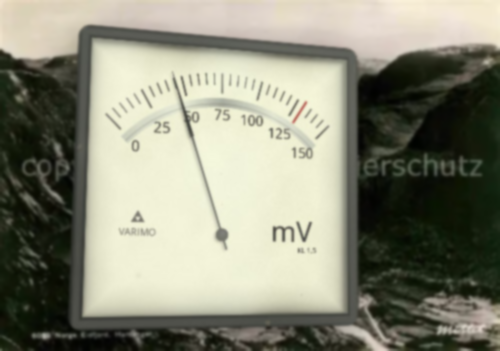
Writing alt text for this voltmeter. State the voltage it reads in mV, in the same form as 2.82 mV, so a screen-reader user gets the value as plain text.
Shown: 45 mV
